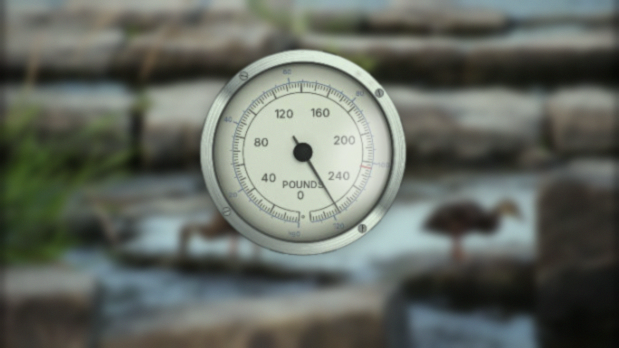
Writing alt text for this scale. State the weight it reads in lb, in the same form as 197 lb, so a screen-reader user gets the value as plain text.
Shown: 260 lb
